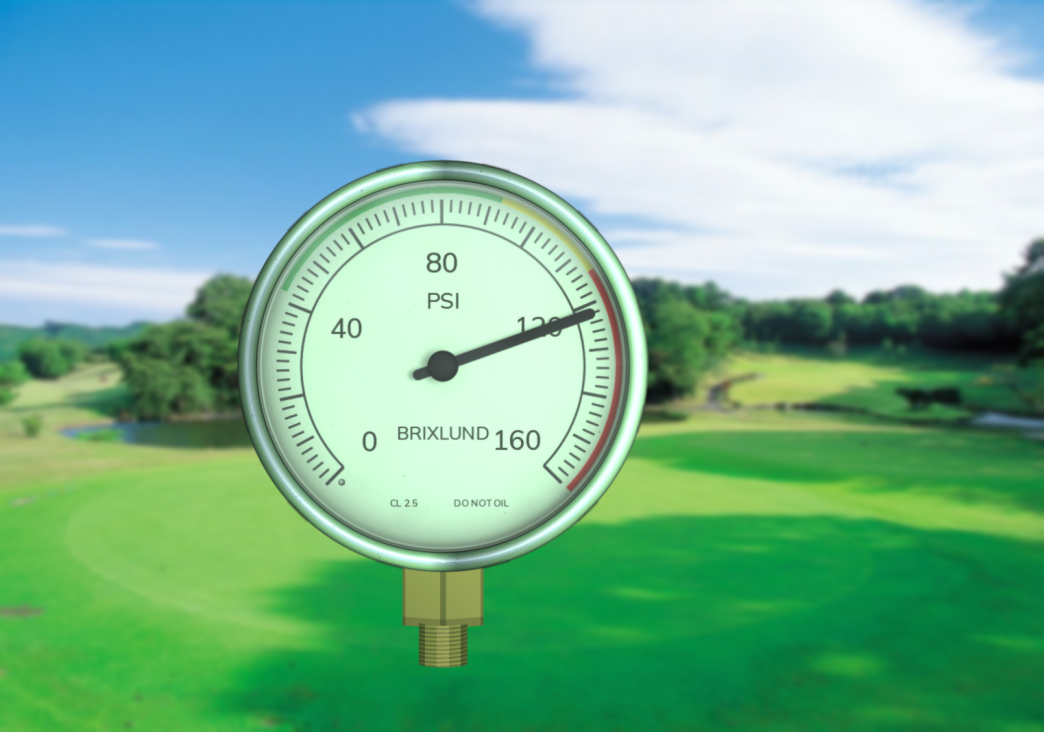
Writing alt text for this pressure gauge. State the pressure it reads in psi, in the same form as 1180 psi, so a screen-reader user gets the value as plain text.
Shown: 122 psi
